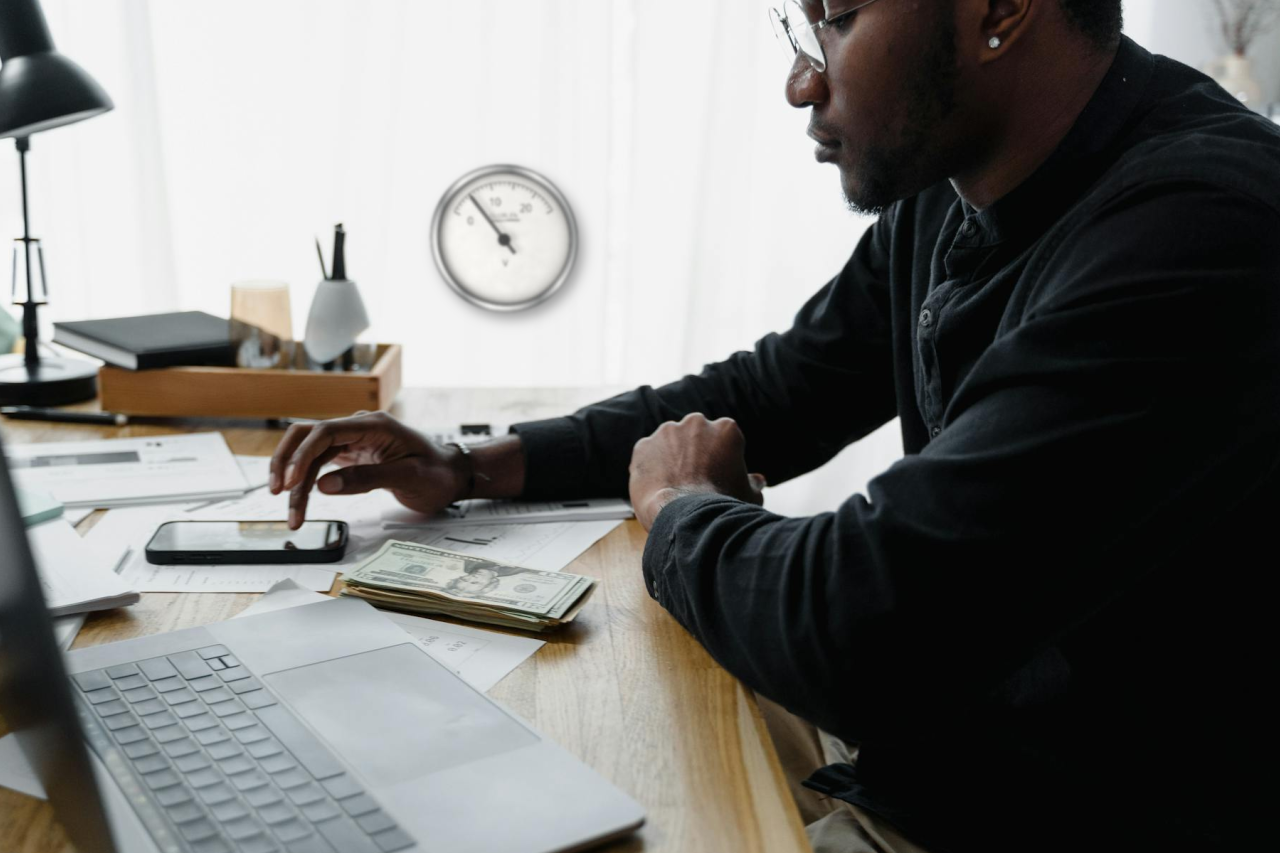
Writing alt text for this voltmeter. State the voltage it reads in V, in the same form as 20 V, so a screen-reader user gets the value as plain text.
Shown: 5 V
